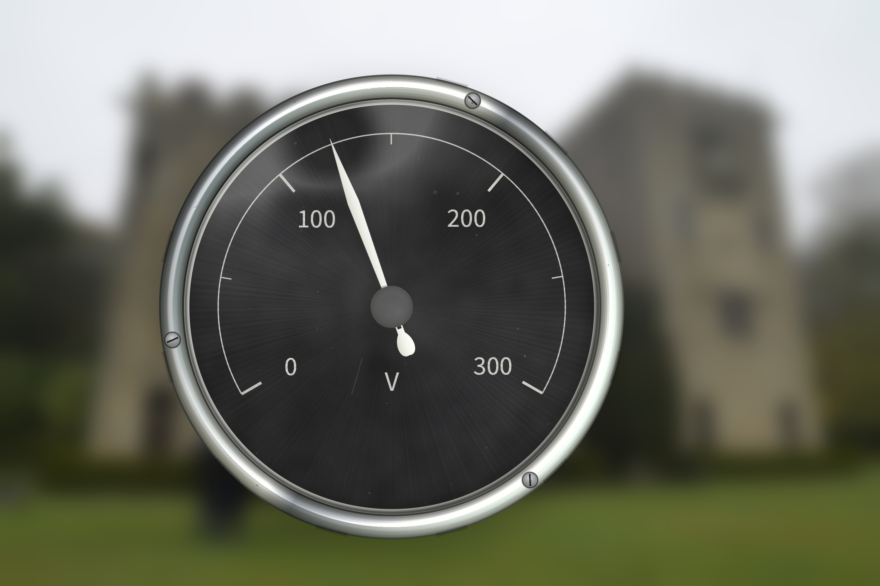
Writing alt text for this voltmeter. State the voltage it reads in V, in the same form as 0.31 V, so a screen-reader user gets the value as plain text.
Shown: 125 V
